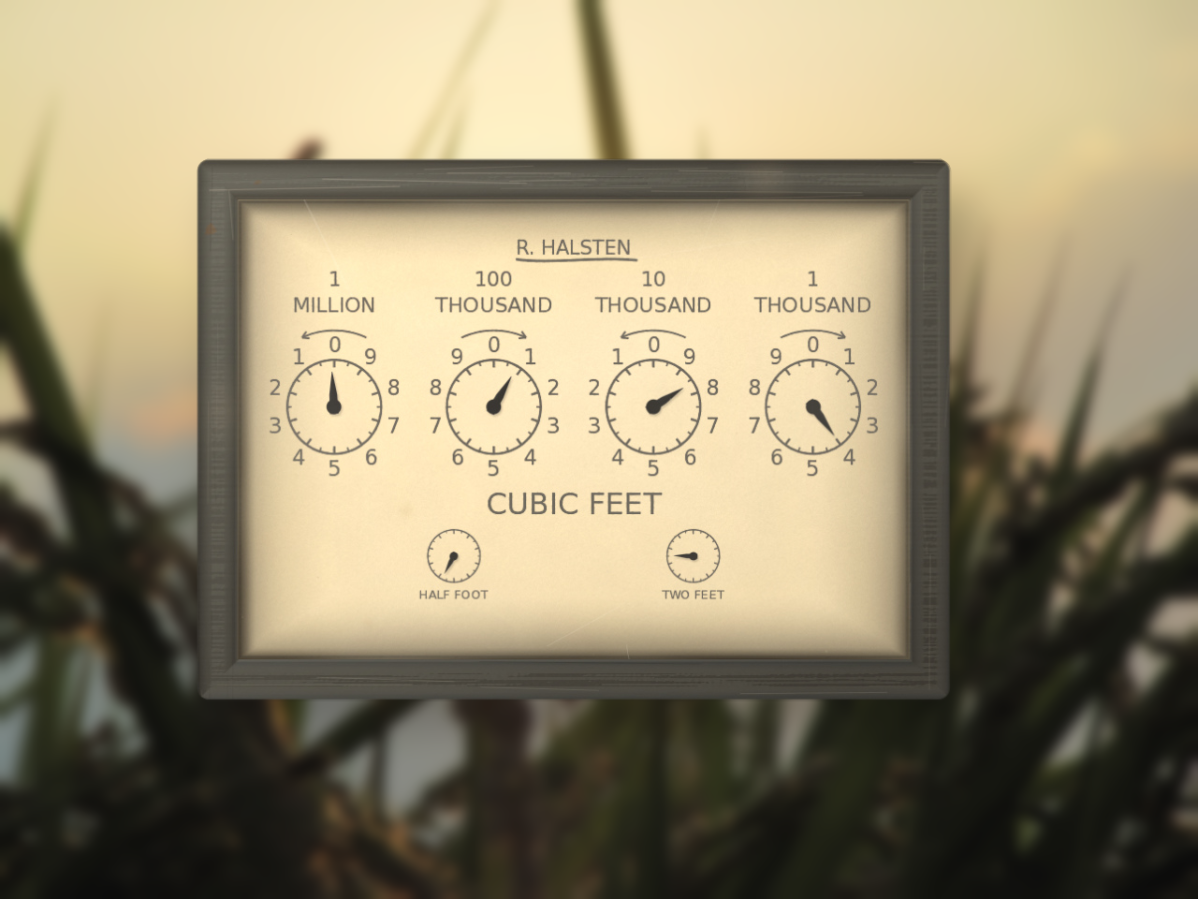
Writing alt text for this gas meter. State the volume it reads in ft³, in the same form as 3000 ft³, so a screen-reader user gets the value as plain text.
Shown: 8400 ft³
